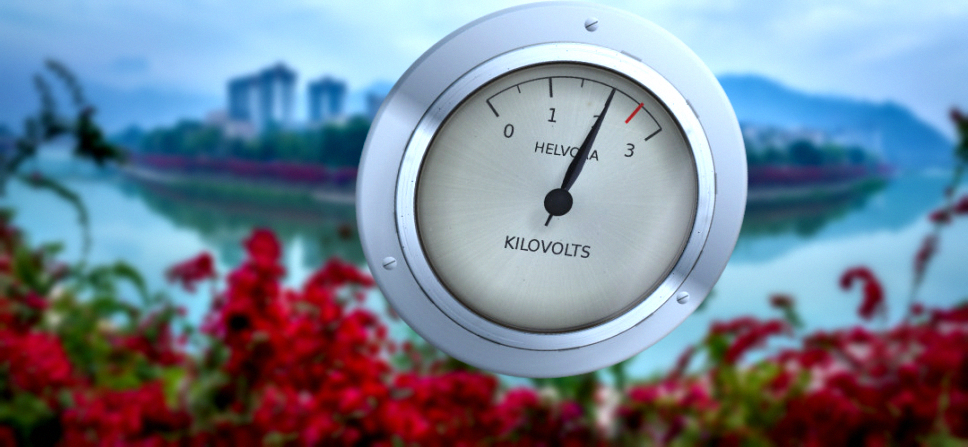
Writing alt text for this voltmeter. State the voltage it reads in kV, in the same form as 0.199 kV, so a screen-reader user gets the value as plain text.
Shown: 2 kV
